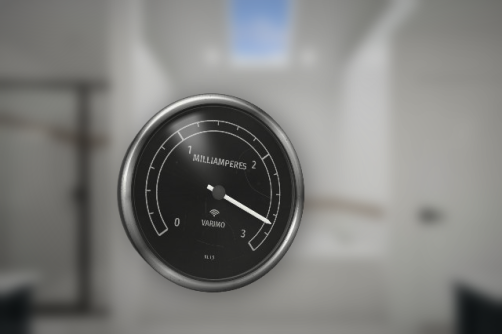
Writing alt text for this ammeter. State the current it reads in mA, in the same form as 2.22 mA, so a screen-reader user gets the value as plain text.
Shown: 2.7 mA
